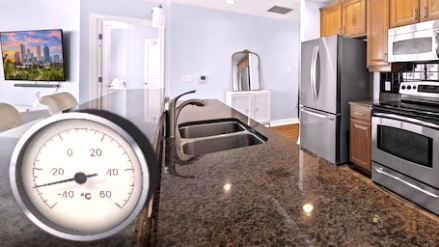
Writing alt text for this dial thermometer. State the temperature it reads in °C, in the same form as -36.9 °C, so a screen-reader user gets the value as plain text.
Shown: -28 °C
